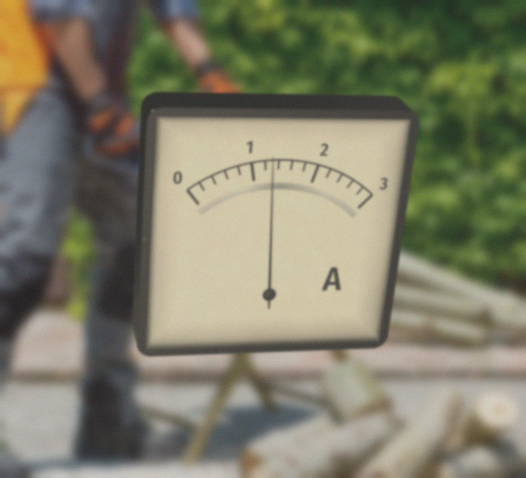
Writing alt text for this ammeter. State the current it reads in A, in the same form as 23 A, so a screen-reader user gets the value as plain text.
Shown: 1.3 A
